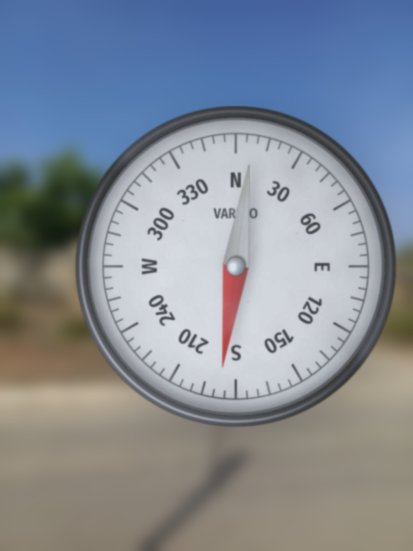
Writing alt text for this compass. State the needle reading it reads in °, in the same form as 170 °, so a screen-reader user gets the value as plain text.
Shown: 187.5 °
